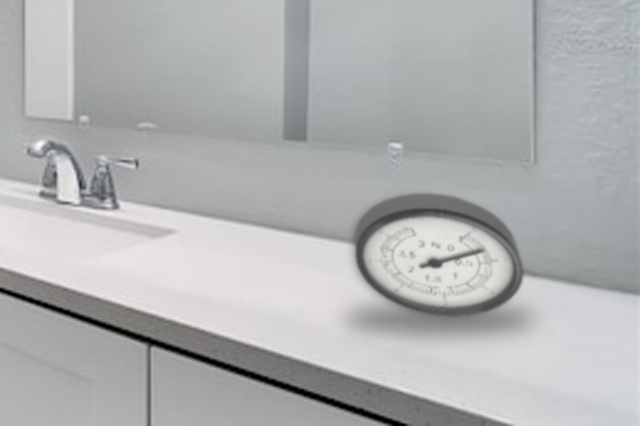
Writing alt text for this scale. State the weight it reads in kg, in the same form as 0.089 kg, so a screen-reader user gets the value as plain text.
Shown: 0.25 kg
